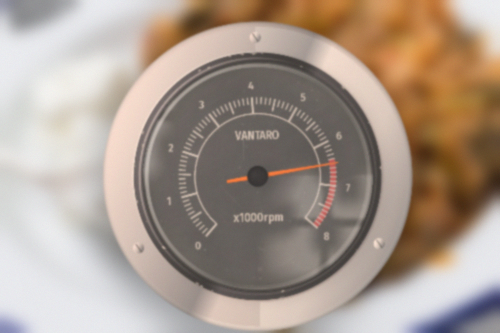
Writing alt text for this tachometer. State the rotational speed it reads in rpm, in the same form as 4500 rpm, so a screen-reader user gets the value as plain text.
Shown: 6500 rpm
